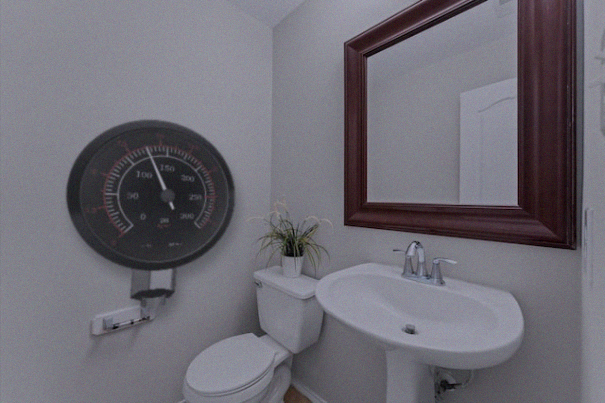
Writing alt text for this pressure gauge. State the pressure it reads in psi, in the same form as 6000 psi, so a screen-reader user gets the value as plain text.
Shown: 125 psi
